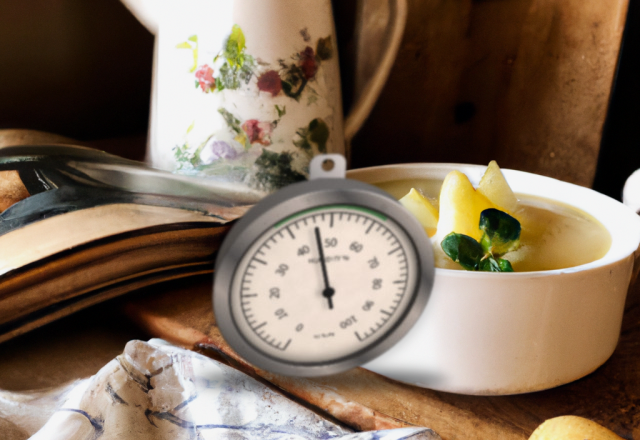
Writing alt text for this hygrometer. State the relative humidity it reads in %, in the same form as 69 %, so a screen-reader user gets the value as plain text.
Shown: 46 %
